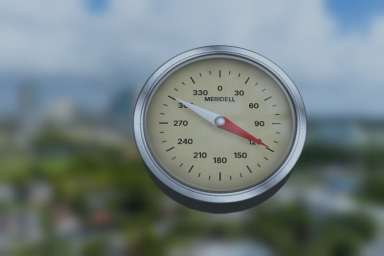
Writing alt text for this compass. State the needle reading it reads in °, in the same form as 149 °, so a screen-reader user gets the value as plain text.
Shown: 120 °
